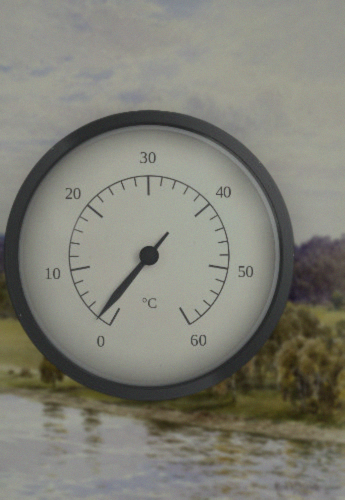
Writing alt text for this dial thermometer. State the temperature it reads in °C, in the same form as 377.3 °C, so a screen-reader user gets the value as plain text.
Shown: 2 °C
